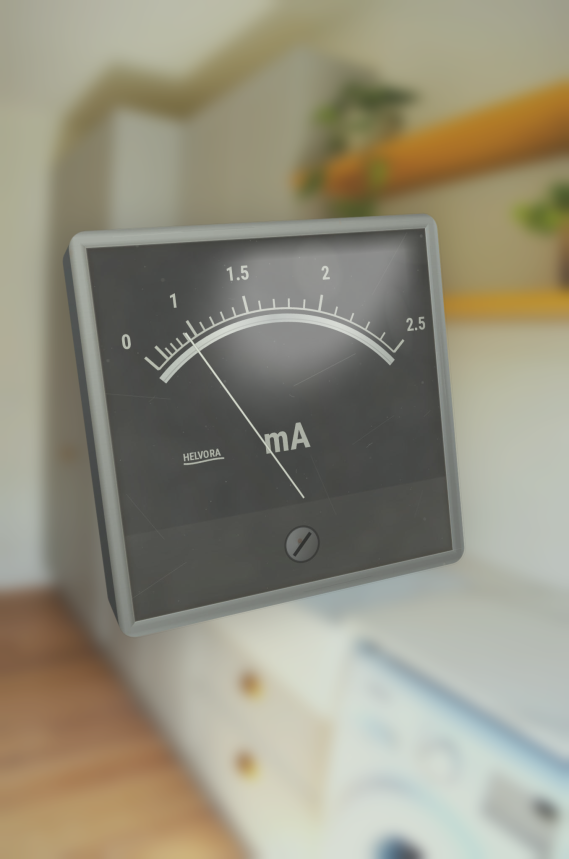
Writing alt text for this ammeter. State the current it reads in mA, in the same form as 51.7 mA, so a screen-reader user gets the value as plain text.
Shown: 0.9 mA
